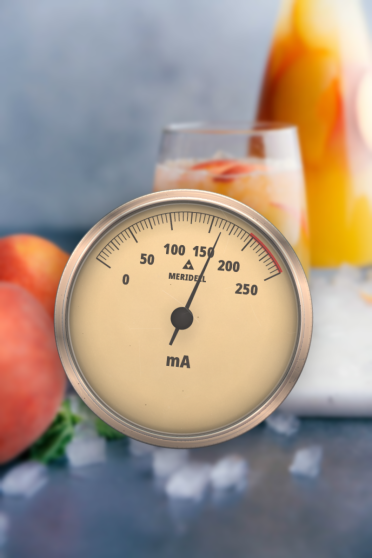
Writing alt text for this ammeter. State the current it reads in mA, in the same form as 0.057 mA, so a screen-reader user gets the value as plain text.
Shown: 165 mA
